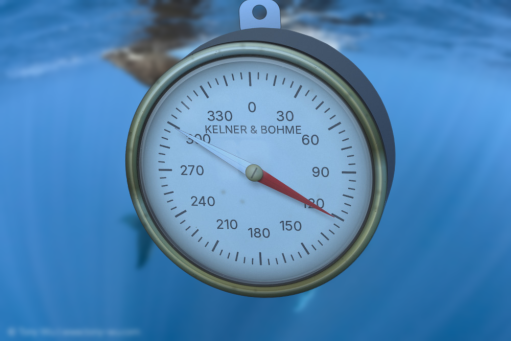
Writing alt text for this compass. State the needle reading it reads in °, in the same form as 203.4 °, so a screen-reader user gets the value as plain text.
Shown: 120 °
